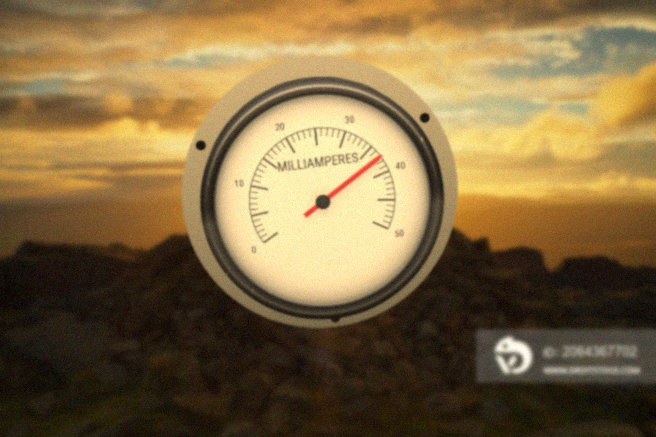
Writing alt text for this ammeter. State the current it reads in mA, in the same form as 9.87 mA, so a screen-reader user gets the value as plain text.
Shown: 37 mA
